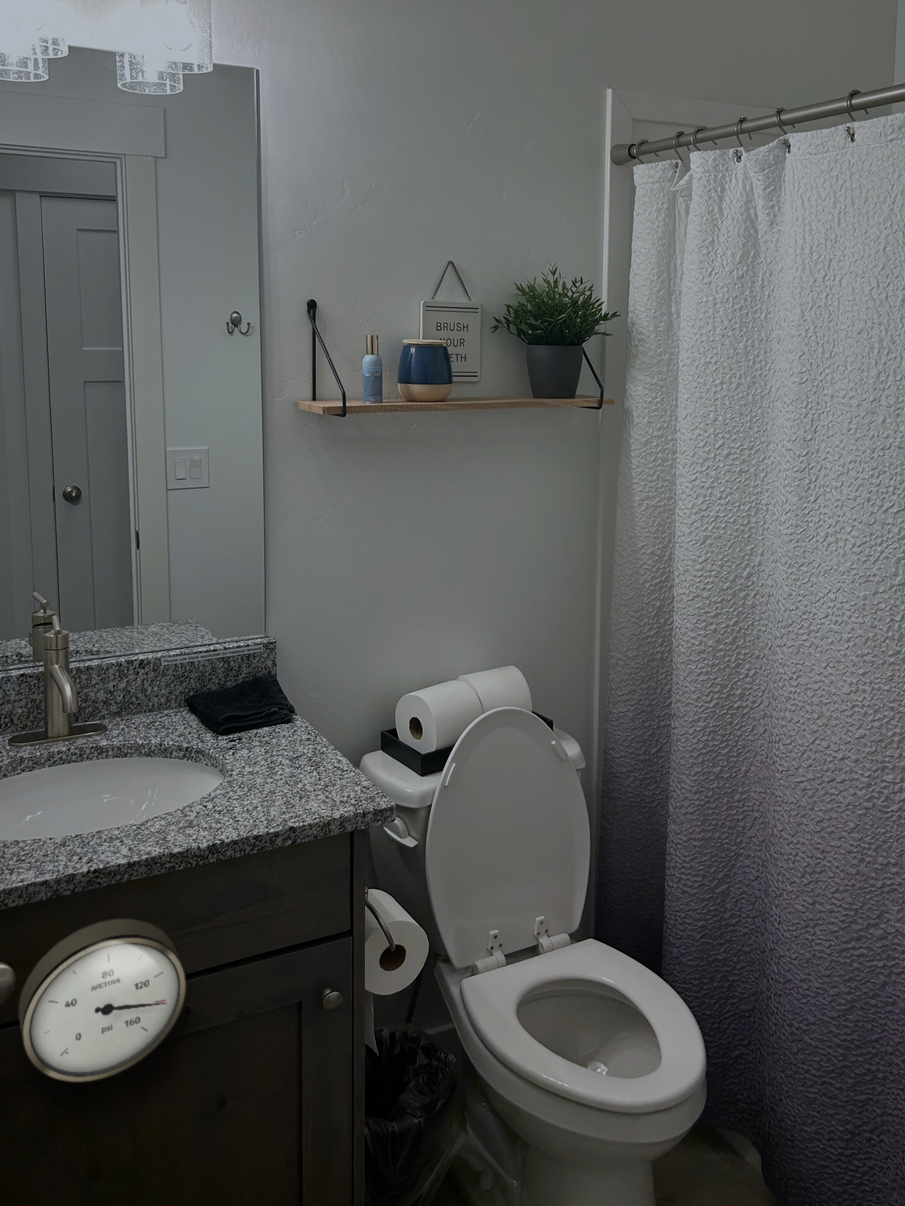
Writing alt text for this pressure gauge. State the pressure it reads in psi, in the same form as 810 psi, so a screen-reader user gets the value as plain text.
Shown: 140 psi
